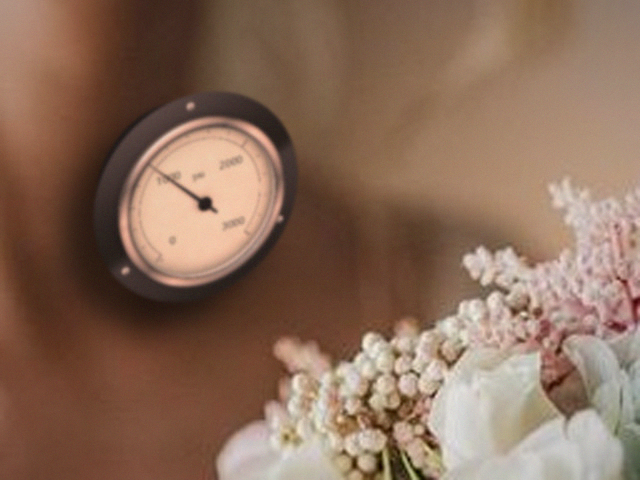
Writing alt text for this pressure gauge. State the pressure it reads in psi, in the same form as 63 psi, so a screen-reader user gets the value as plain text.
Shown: 1000 psi
